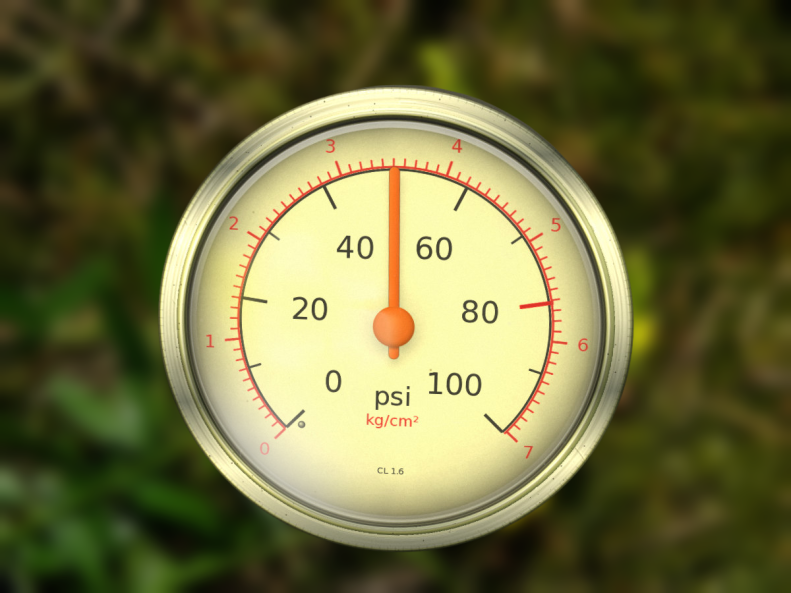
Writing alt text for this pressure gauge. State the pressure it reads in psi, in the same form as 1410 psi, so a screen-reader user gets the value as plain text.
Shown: 50 psi
